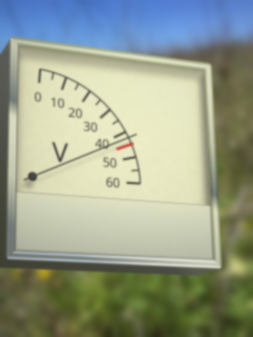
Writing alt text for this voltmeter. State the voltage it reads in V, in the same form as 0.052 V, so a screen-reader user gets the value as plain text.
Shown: 42.5 V
